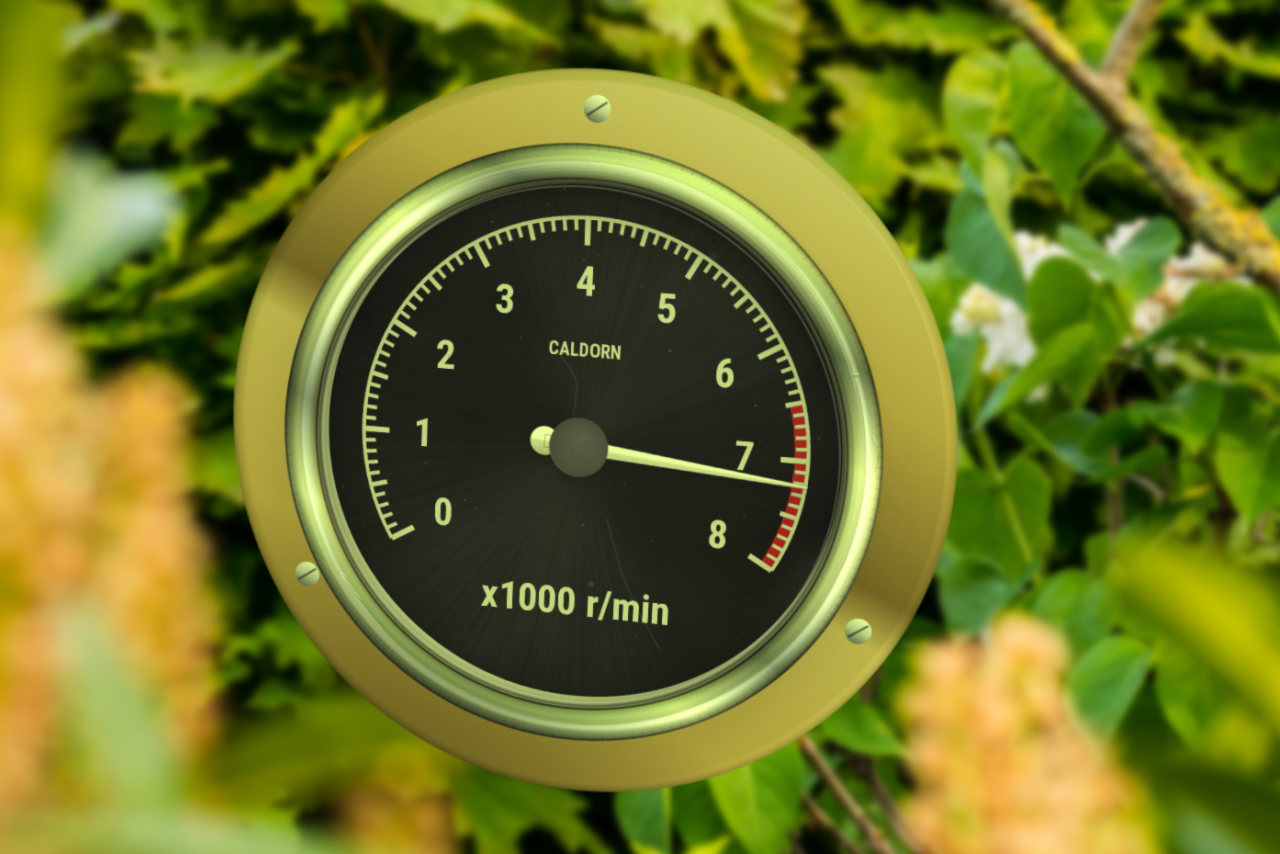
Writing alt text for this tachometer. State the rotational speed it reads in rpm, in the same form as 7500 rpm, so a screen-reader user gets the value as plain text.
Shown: 7200 rpm
